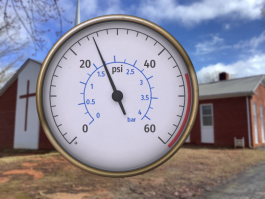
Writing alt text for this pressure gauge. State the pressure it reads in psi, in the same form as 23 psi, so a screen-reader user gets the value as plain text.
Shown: 25 psi
